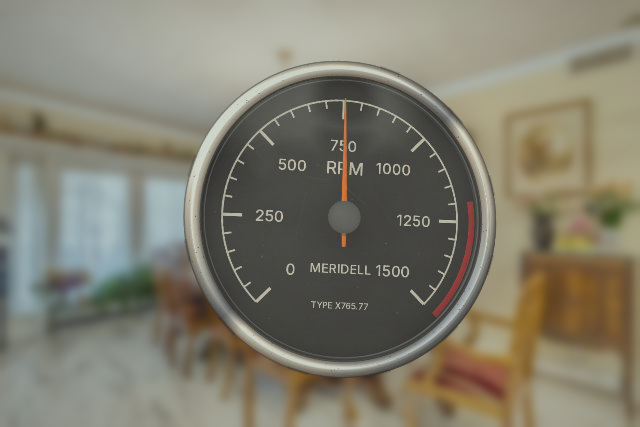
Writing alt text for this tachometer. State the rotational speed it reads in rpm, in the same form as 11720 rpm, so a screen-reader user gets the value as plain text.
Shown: 750 rpm
